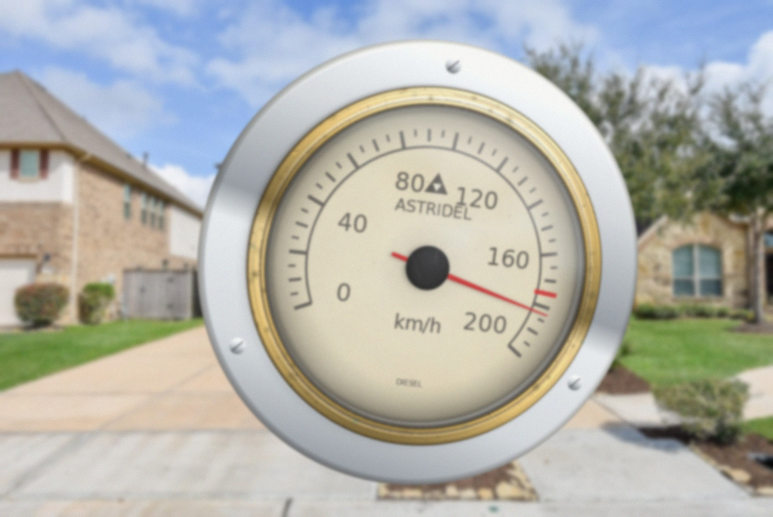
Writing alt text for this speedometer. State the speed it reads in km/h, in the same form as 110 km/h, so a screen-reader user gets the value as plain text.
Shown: 182.5 km/h
